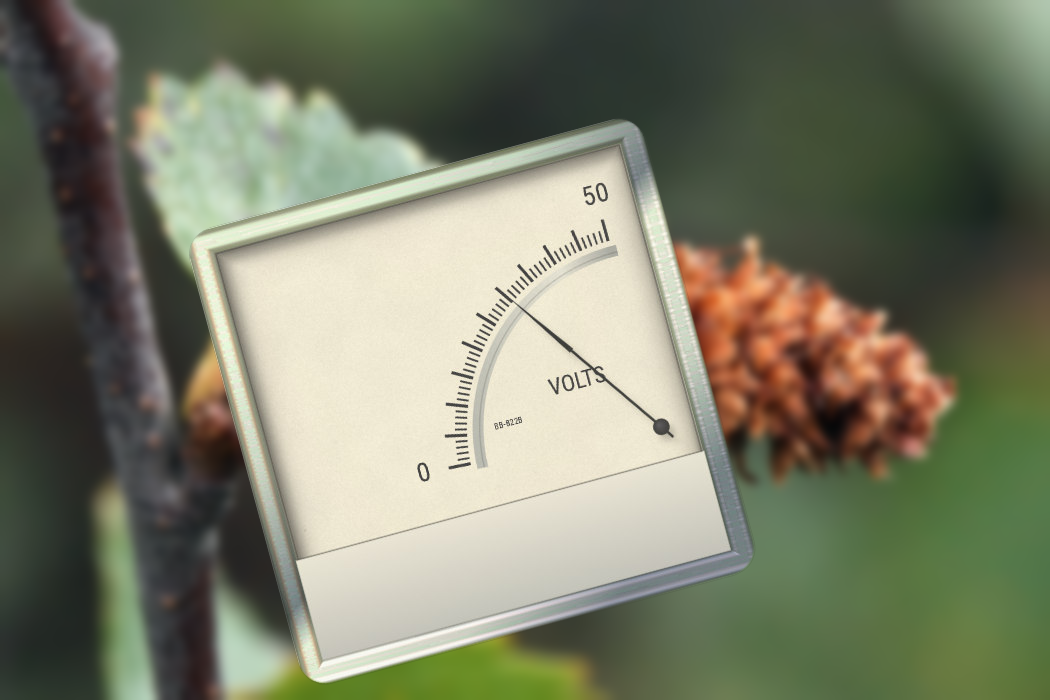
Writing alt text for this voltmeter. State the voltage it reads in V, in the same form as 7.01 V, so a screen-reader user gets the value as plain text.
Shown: 30 V
